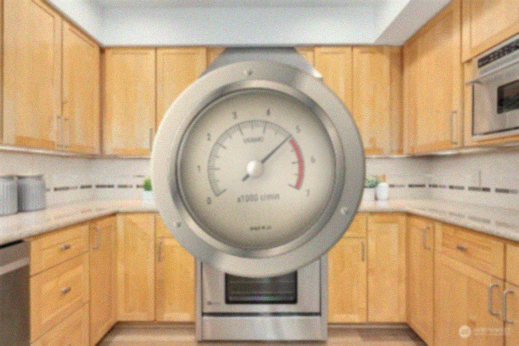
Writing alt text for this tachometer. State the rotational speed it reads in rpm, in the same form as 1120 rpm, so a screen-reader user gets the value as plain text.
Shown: 5000 rpm
